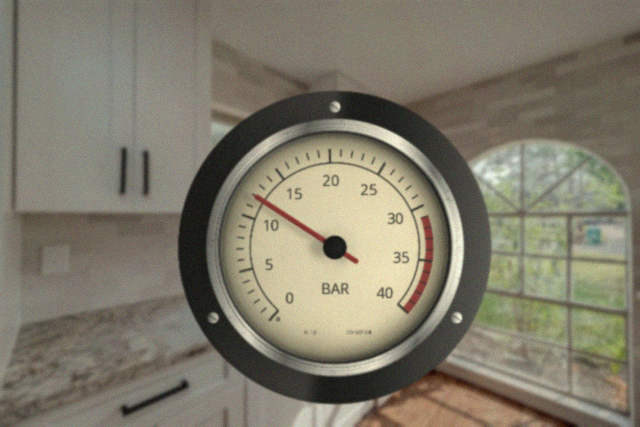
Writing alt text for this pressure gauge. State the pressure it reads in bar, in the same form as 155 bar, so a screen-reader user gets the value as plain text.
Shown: 12 bar
